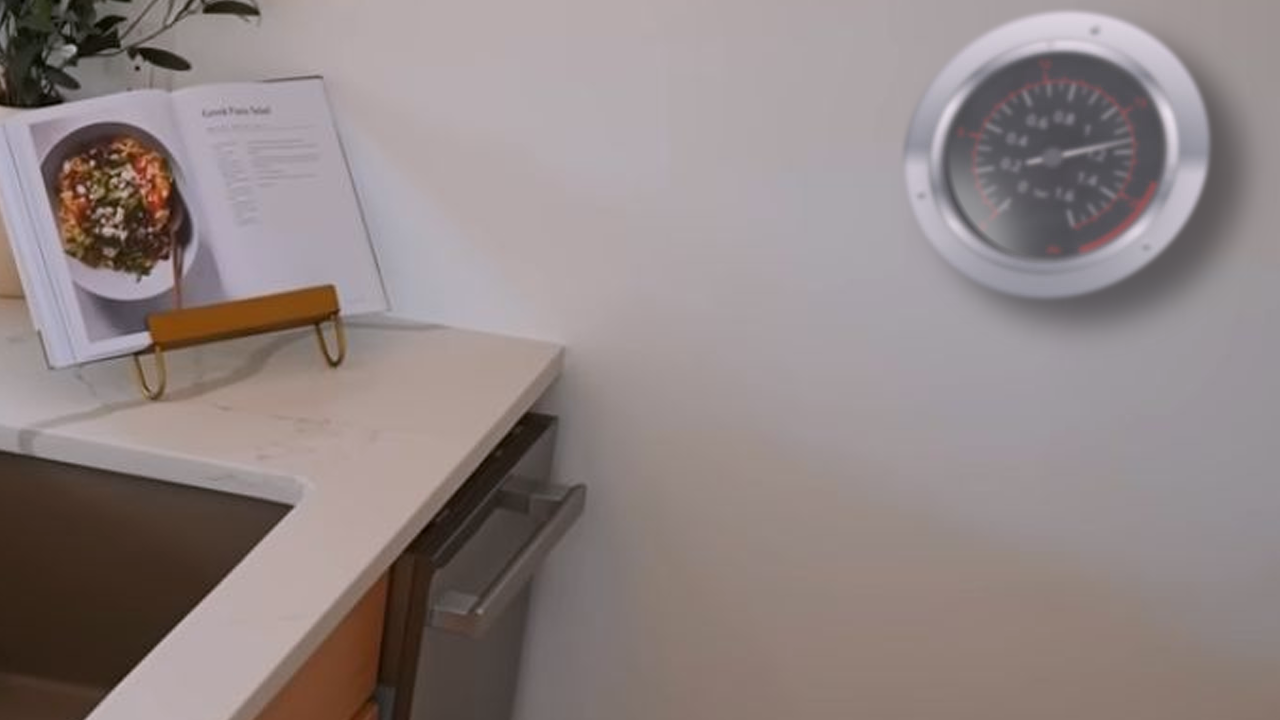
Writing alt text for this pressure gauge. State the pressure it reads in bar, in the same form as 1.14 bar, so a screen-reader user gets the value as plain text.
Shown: 1.15 bar
